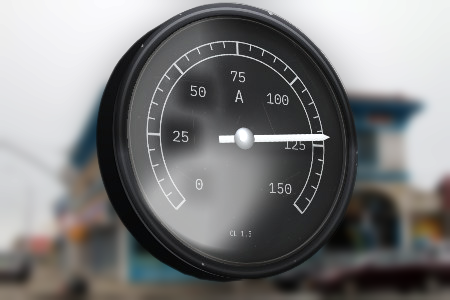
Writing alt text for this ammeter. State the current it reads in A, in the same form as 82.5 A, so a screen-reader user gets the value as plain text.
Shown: 122.5 A
